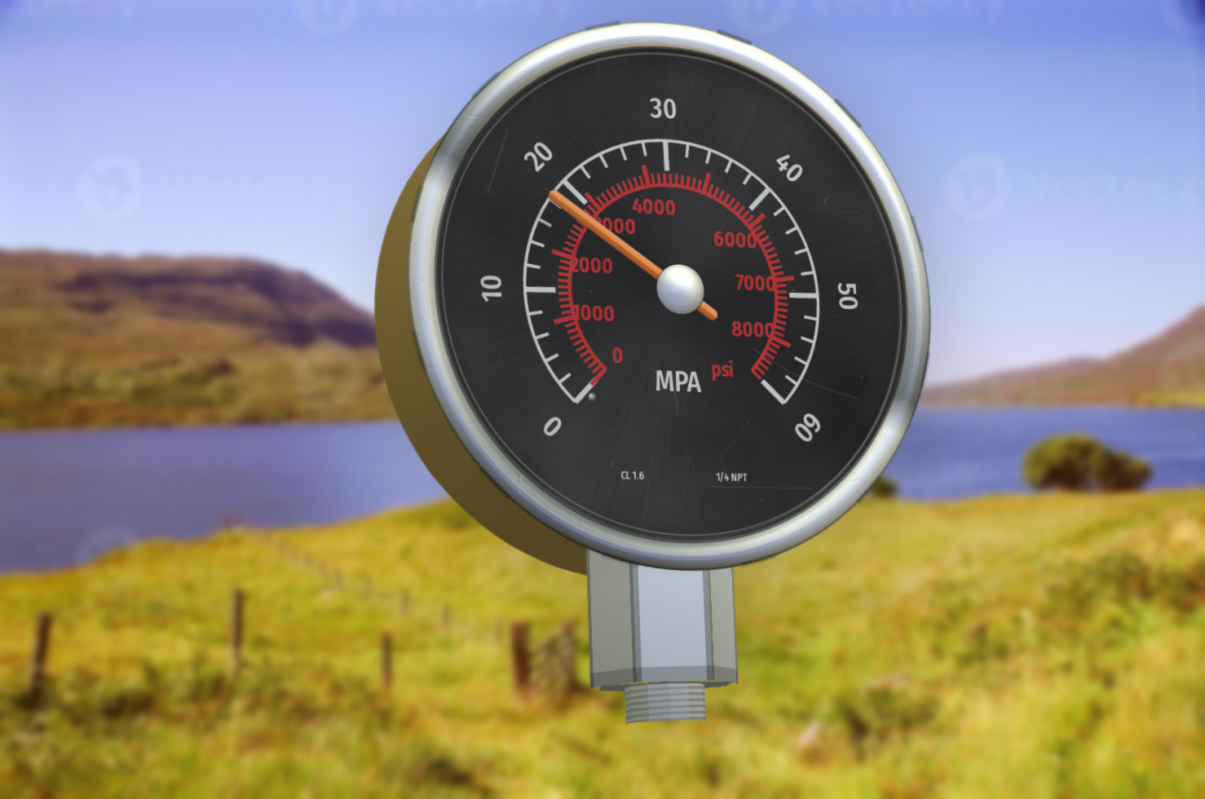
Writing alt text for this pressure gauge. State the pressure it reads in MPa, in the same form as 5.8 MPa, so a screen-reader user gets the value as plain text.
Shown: 18 MPa
